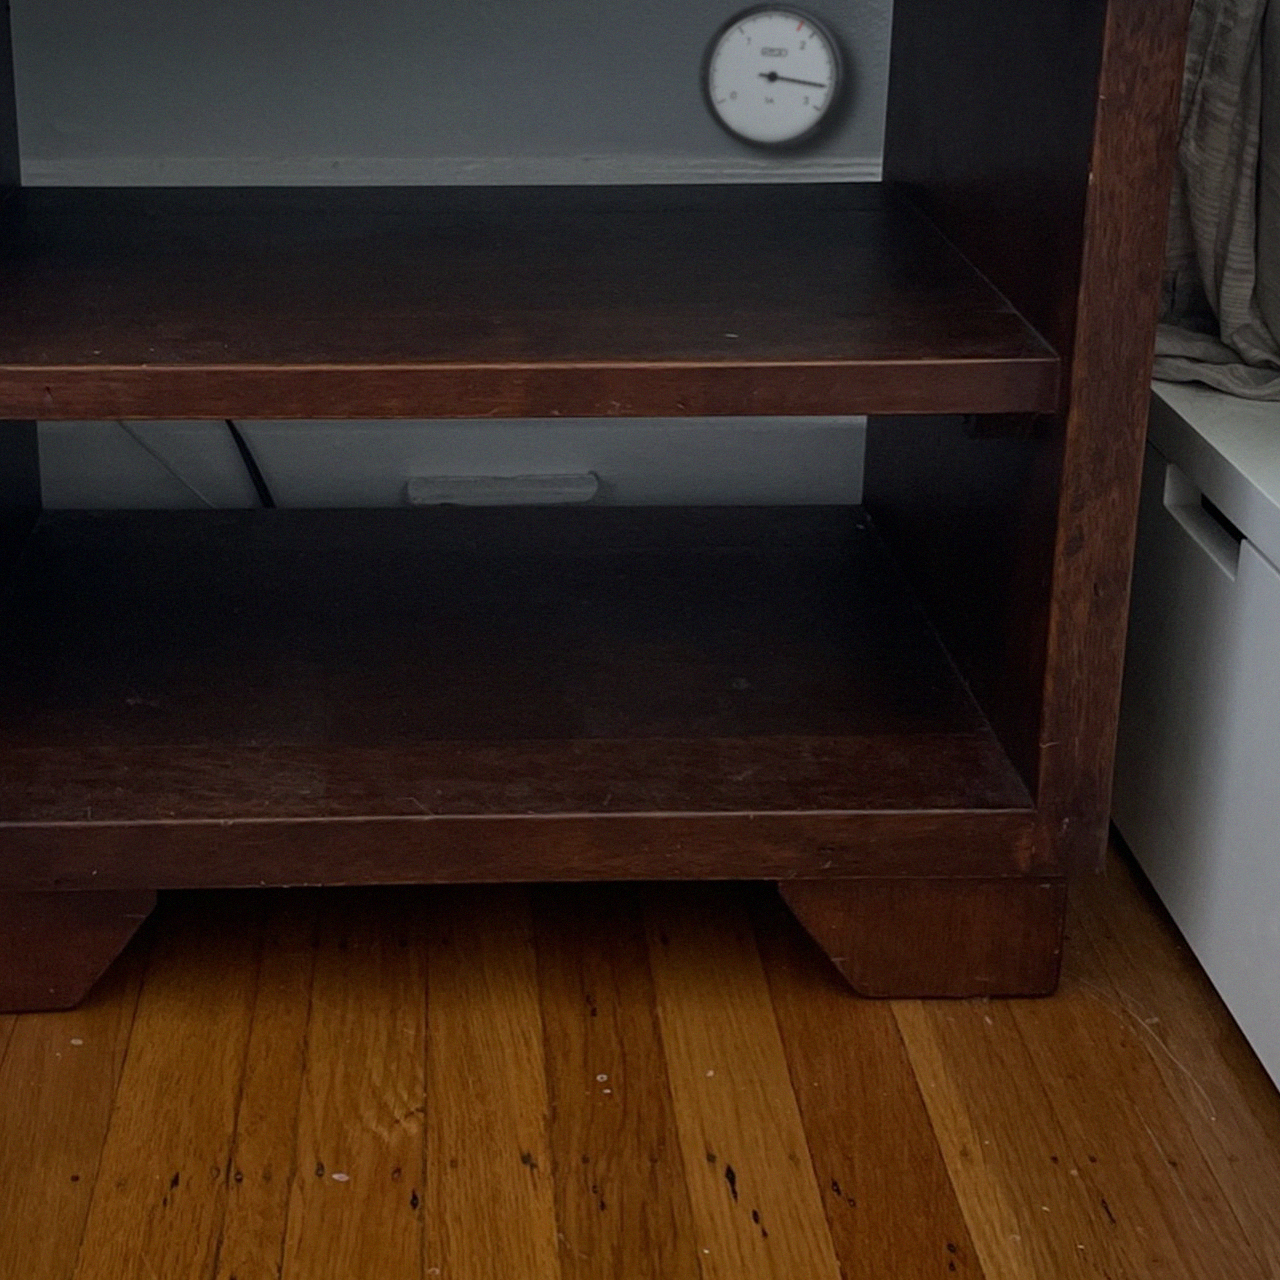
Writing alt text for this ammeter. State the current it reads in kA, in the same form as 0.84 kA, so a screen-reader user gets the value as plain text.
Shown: 2.7 kA
